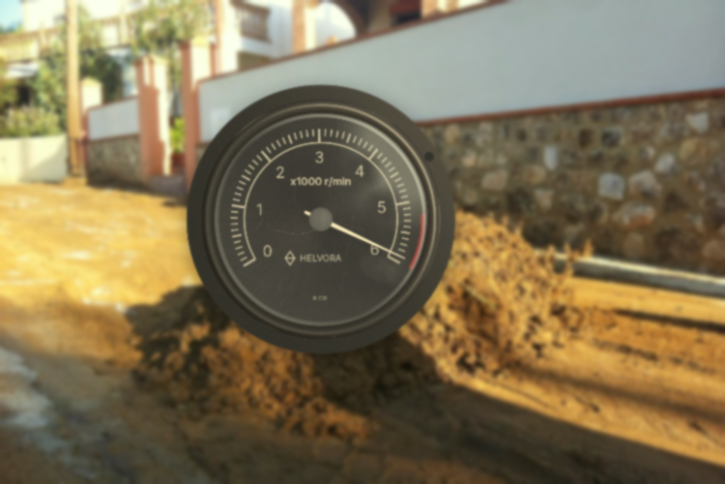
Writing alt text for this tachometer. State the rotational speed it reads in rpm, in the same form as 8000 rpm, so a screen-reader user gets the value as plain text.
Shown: 5900 rpm
